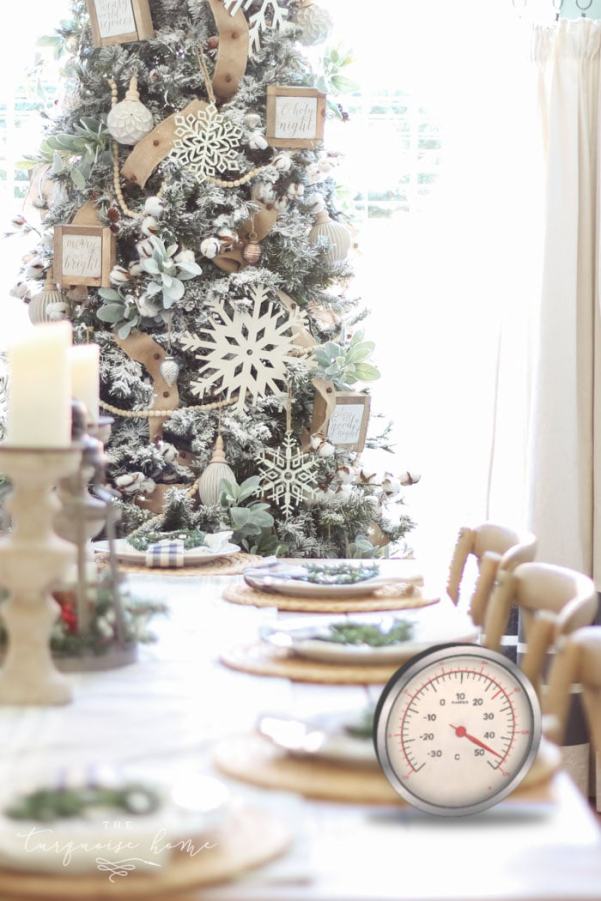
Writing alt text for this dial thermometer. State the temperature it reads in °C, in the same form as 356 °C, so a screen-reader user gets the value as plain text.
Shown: 46 °C
